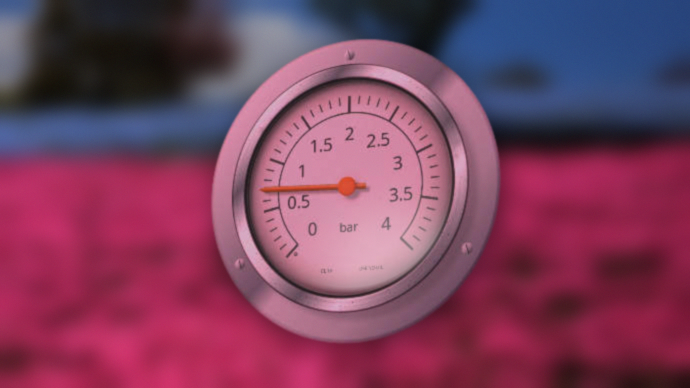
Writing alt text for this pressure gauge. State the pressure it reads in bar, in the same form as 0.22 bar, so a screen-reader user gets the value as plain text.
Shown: 0.7 bar
